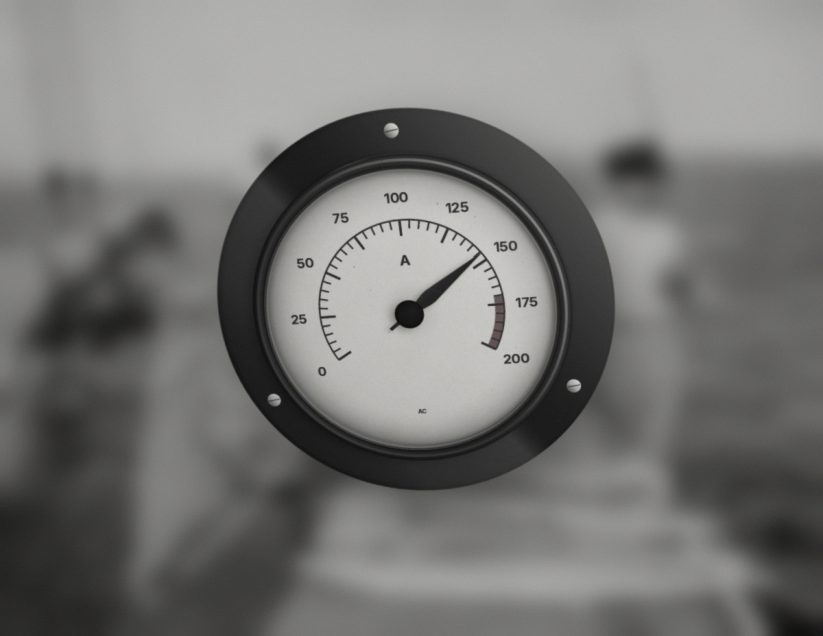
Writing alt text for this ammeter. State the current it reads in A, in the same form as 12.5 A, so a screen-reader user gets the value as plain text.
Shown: 145 A
